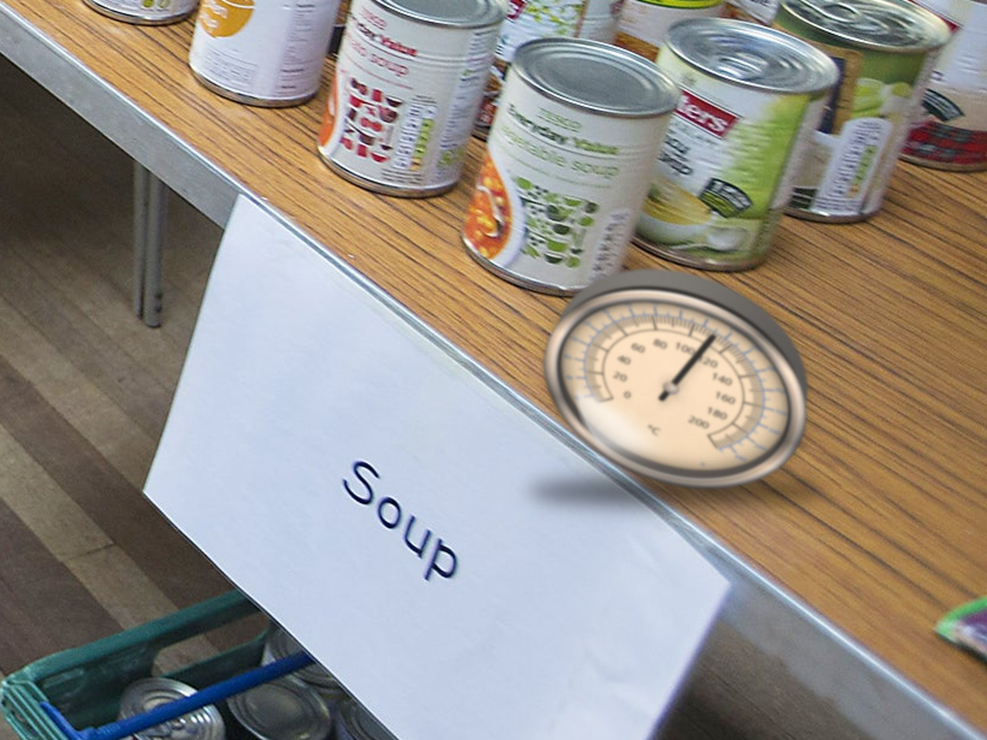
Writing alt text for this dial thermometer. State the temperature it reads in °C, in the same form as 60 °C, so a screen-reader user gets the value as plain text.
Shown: 110 °C
